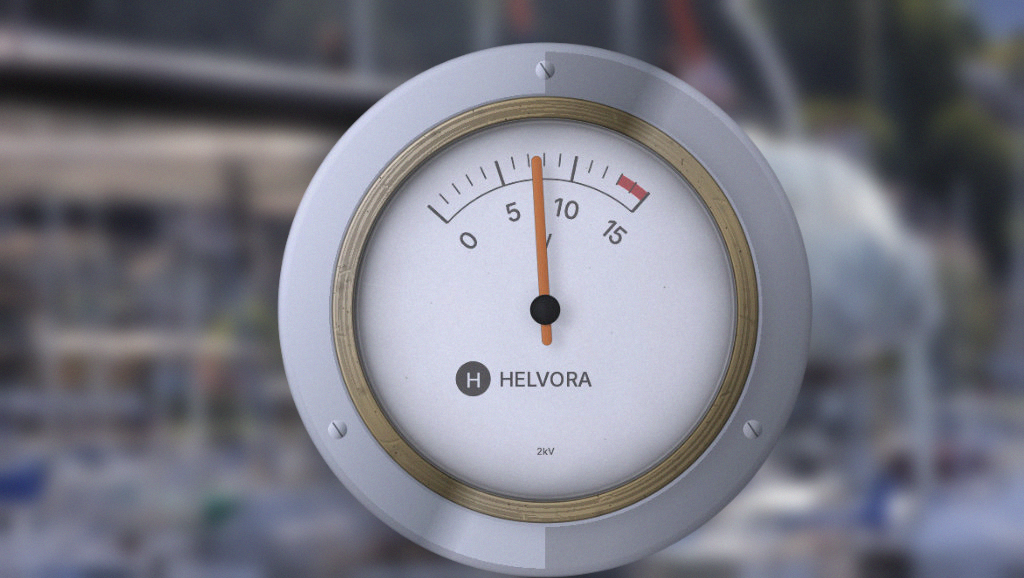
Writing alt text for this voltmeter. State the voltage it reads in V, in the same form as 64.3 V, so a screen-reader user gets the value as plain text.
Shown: 7.5 V
